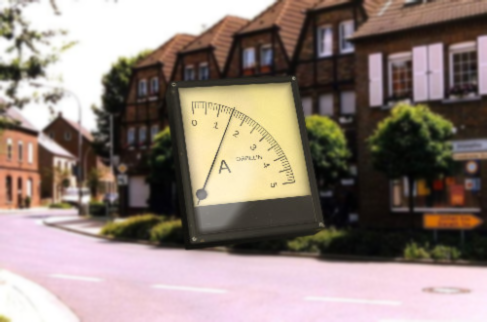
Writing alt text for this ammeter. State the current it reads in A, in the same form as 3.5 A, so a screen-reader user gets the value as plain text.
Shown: 1.5 A
